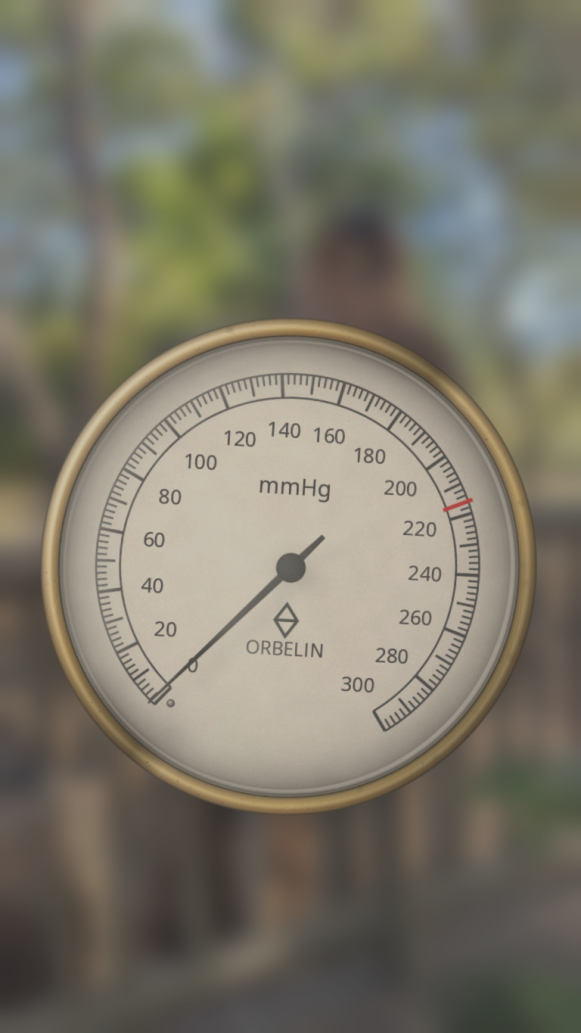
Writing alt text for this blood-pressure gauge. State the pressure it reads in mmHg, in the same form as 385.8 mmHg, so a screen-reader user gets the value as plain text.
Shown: 2 mmHg
